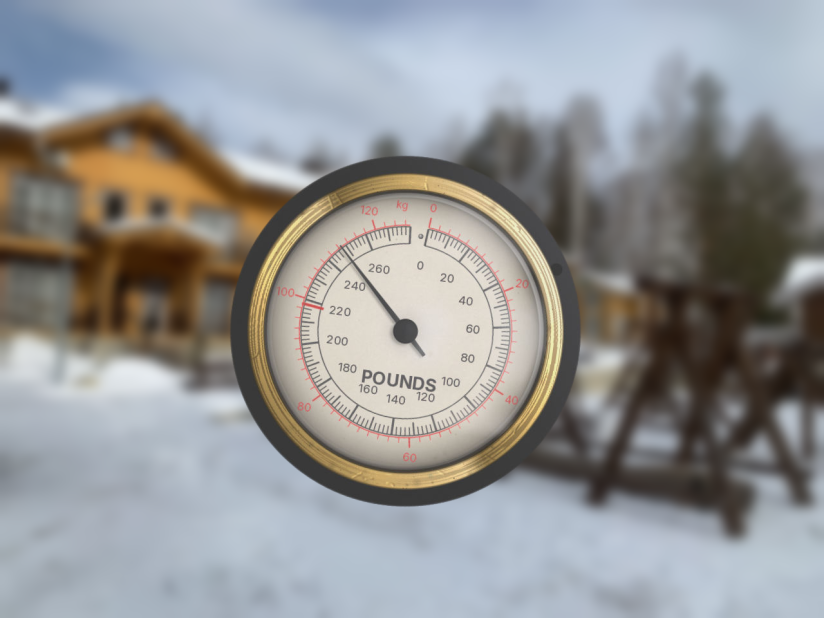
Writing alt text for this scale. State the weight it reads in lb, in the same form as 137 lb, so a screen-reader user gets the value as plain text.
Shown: 248 lb
